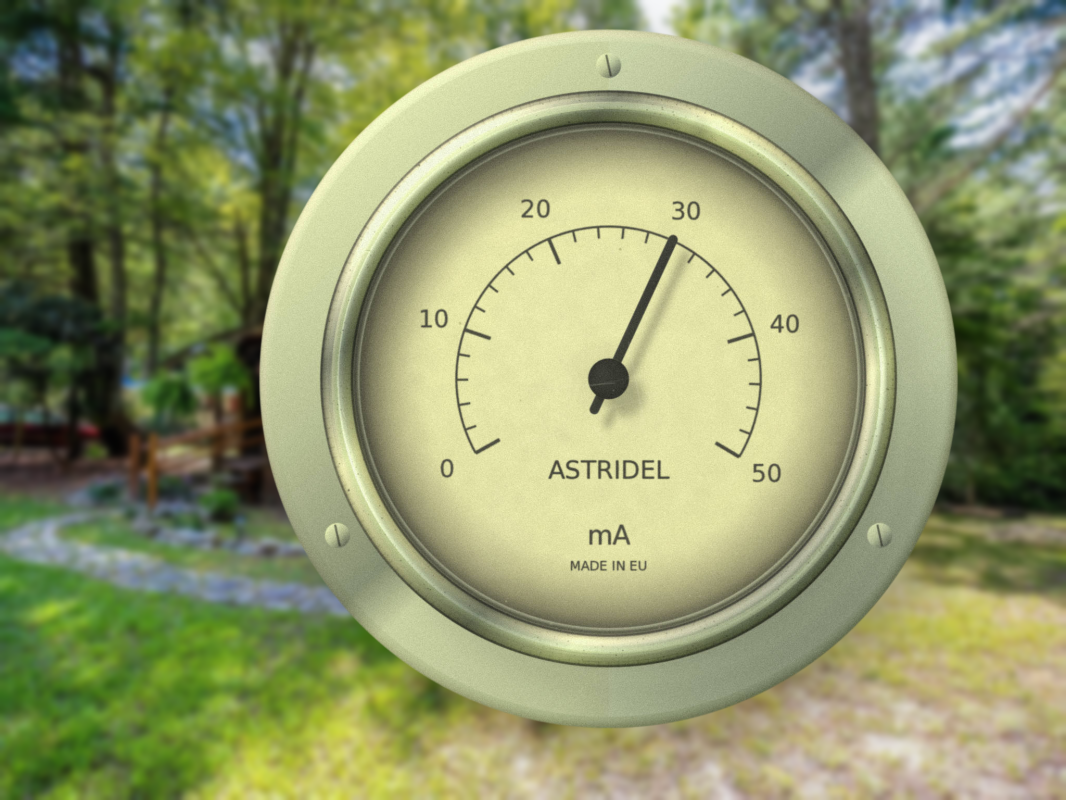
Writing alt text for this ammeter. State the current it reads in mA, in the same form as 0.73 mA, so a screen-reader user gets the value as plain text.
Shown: 30 mA
